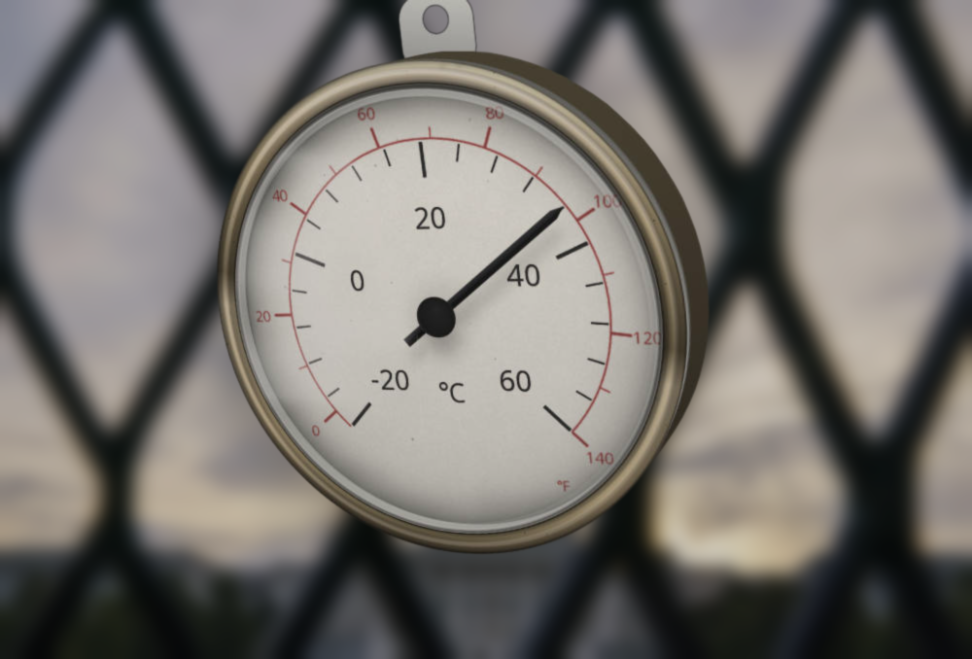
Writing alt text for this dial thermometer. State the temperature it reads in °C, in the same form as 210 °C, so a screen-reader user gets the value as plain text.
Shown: 36 °C
